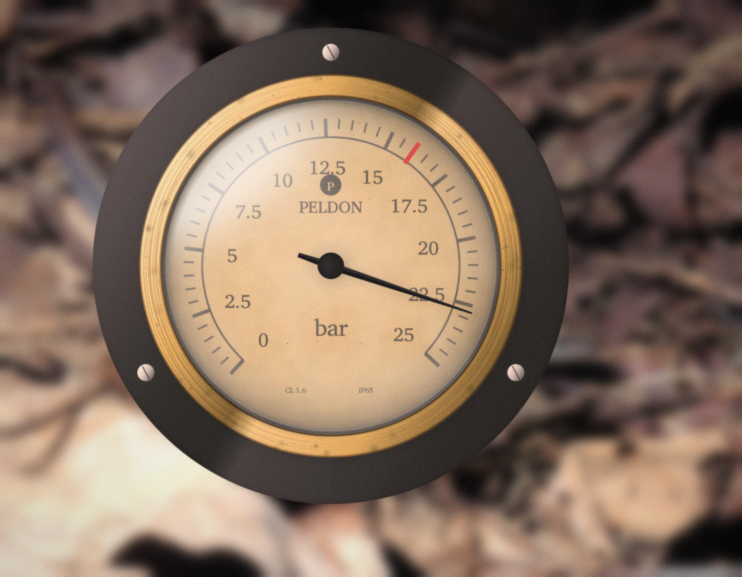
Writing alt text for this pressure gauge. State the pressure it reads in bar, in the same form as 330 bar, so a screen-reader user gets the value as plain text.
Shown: 22.75 bar
